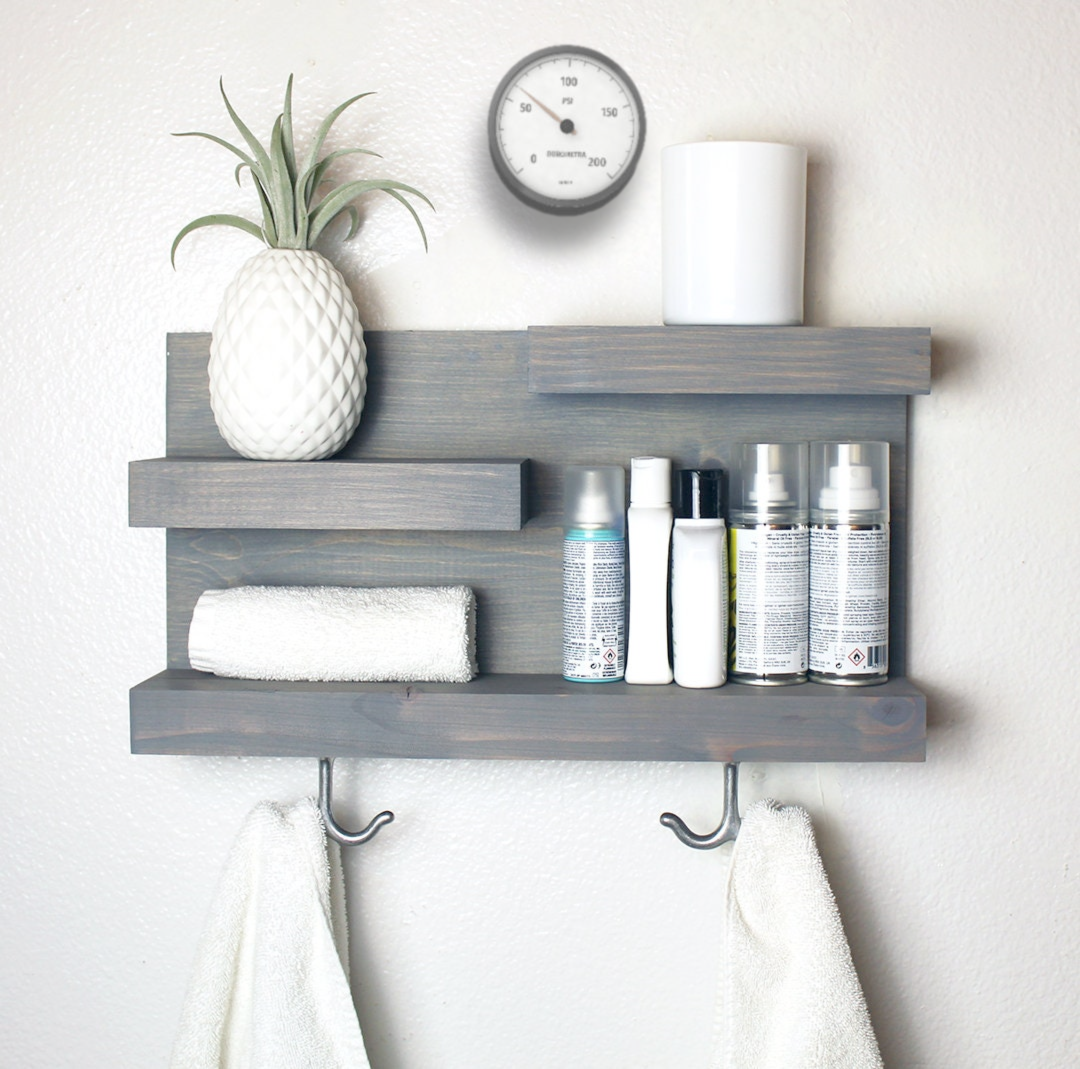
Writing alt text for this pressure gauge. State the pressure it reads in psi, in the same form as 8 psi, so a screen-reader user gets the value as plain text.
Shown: 60 psi
